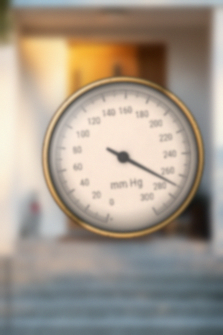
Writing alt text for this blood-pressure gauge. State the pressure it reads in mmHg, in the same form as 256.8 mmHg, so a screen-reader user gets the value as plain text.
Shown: 270 mmHg
